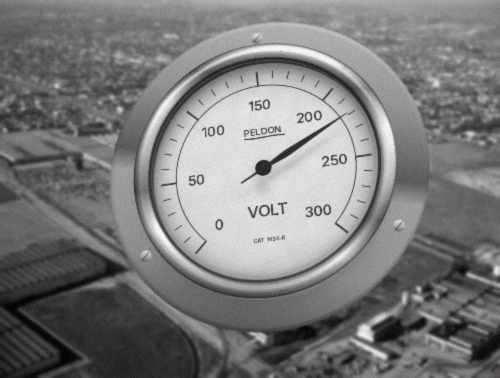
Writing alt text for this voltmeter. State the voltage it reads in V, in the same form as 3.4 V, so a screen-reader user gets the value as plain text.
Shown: 220 V
